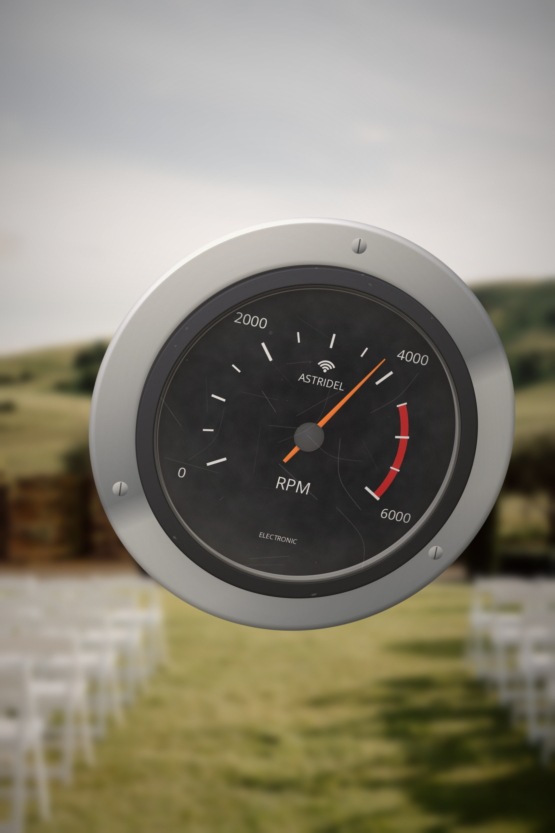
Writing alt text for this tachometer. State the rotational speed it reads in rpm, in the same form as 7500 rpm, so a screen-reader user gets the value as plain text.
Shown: 3750 rpm
